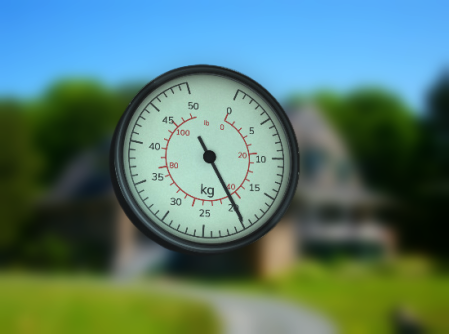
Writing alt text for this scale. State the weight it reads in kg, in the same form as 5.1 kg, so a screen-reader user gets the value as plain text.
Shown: 20 kg
